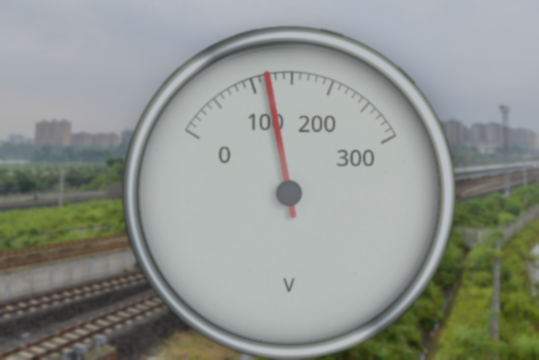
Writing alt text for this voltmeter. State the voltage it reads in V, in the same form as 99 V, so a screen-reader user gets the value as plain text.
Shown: 120 V
